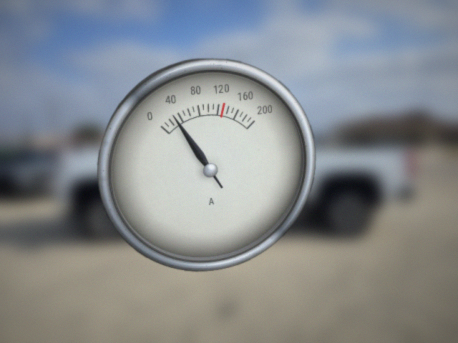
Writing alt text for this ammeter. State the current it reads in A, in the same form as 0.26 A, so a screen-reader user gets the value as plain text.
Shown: 30 A
